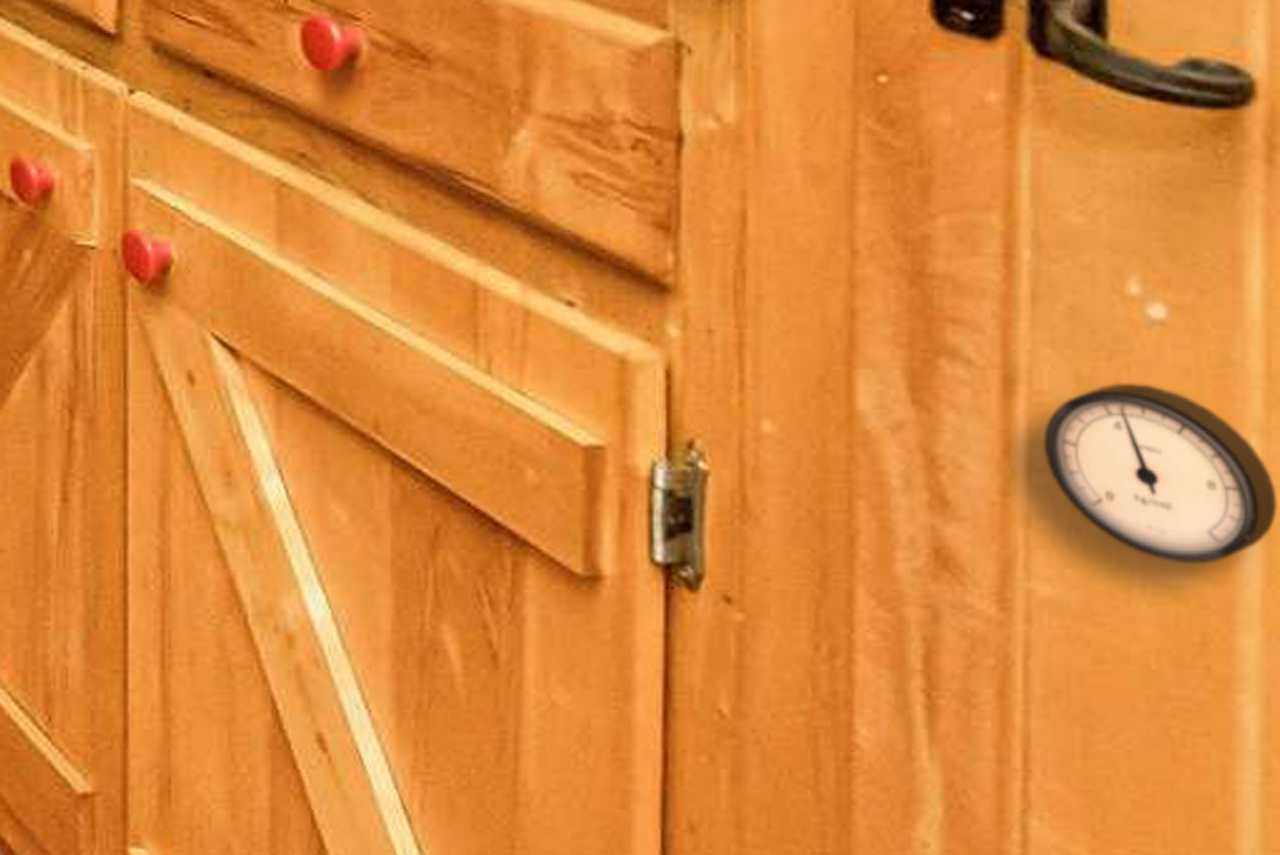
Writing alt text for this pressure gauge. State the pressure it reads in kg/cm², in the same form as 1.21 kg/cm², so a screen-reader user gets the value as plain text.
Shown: 4.5 kg/cm²
